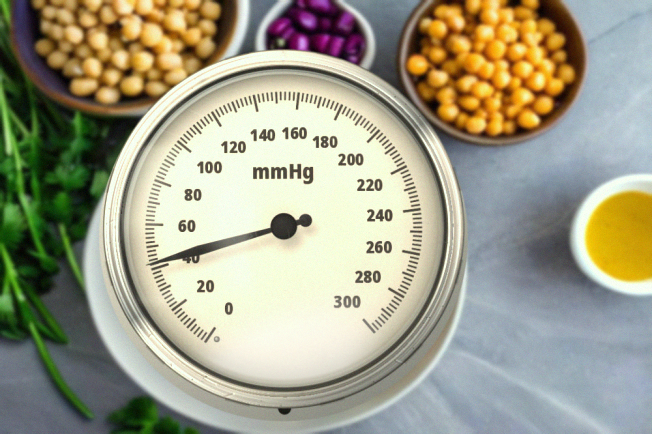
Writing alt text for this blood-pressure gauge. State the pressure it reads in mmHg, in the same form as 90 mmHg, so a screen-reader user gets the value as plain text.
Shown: 42 mmHg
